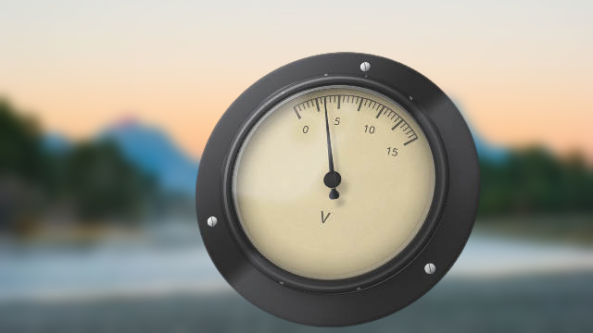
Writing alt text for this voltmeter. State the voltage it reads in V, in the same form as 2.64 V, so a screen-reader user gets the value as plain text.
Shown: 3.5 V
